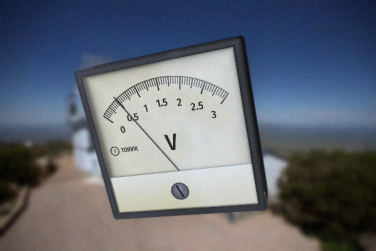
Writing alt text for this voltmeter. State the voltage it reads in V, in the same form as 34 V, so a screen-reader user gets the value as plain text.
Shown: 0.5 V
